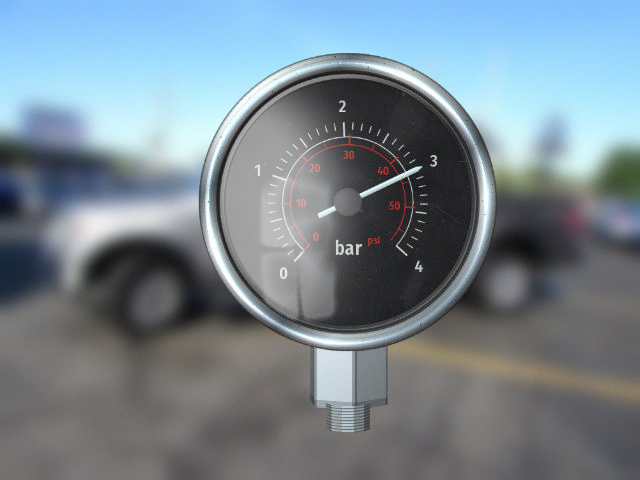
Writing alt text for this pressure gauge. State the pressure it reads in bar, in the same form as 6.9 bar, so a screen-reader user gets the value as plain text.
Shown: 3 bar
